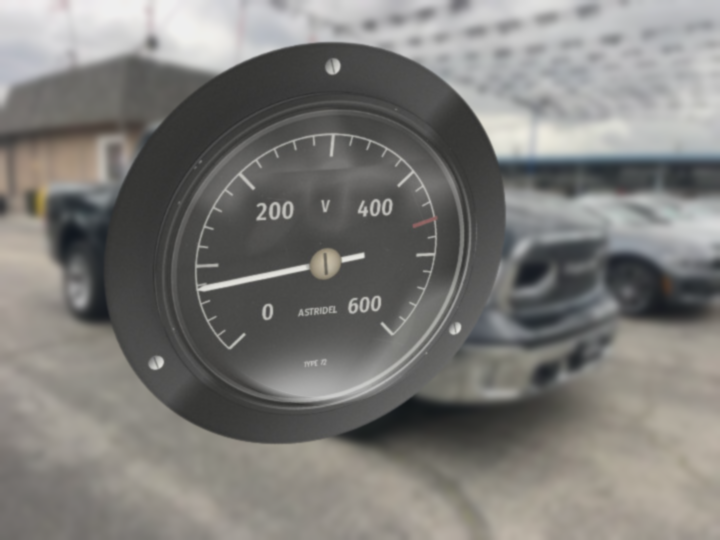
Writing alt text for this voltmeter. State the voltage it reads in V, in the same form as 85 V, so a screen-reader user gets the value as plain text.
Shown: 80 V
